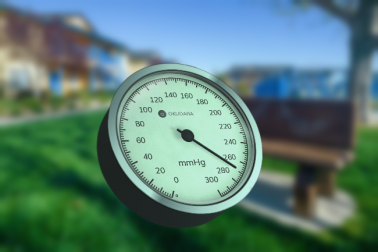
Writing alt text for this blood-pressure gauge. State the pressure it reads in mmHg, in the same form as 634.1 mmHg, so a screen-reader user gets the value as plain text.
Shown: 270 mmHg
